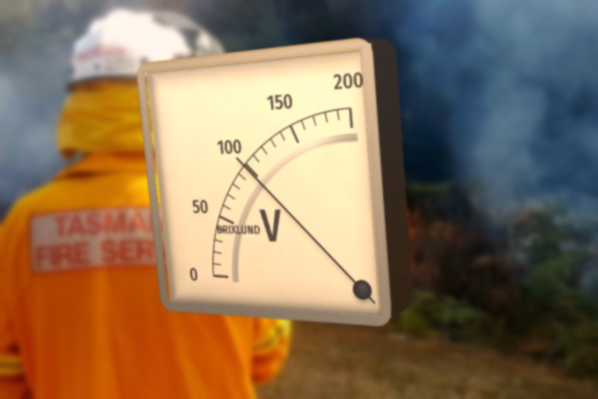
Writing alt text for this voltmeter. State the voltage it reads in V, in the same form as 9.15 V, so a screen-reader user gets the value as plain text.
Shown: 100 V
